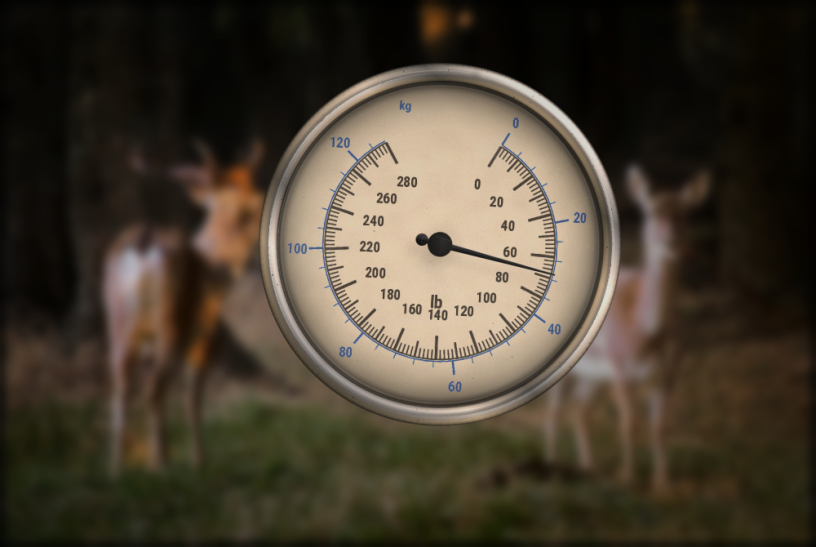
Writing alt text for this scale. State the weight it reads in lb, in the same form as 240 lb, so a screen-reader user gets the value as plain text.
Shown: 68 lb
